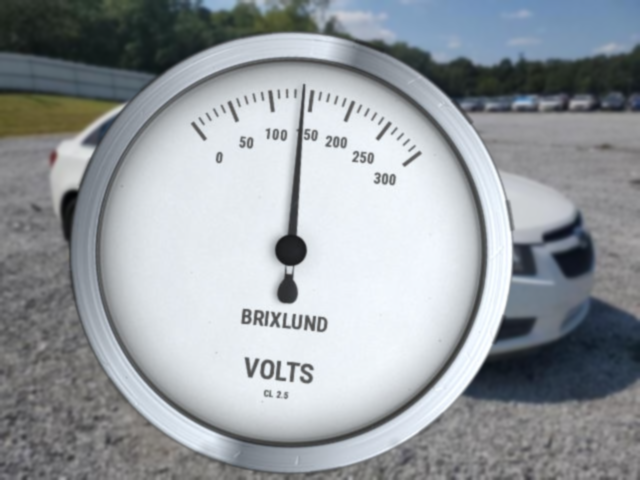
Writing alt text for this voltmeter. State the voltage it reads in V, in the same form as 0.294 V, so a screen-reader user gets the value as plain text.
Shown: 140 V
